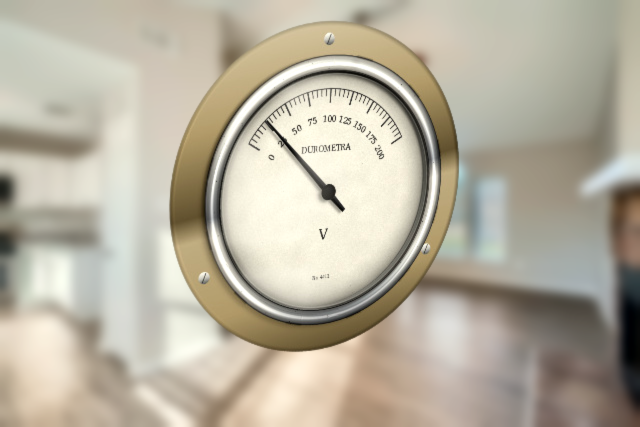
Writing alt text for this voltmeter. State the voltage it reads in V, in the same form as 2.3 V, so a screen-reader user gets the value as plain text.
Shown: 25 V
